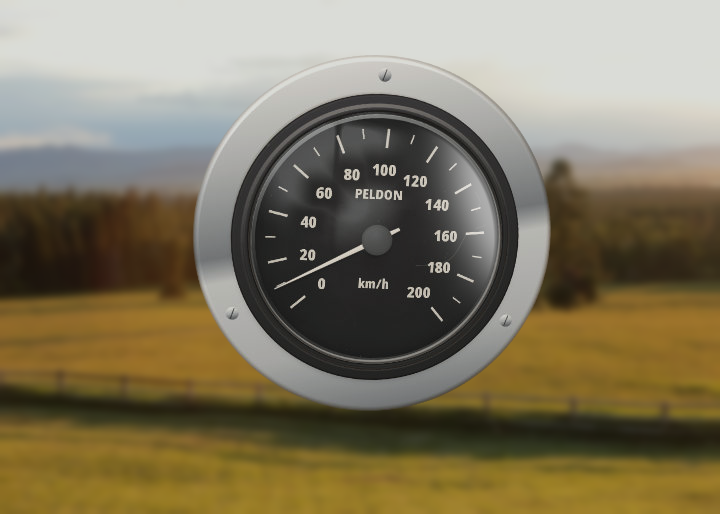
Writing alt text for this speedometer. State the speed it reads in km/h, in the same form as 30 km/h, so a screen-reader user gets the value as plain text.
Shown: 10 km/h
